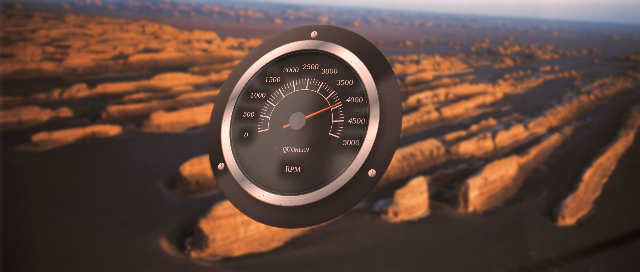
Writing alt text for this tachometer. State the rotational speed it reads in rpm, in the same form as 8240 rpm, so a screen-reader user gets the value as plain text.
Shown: 4000 rpm
